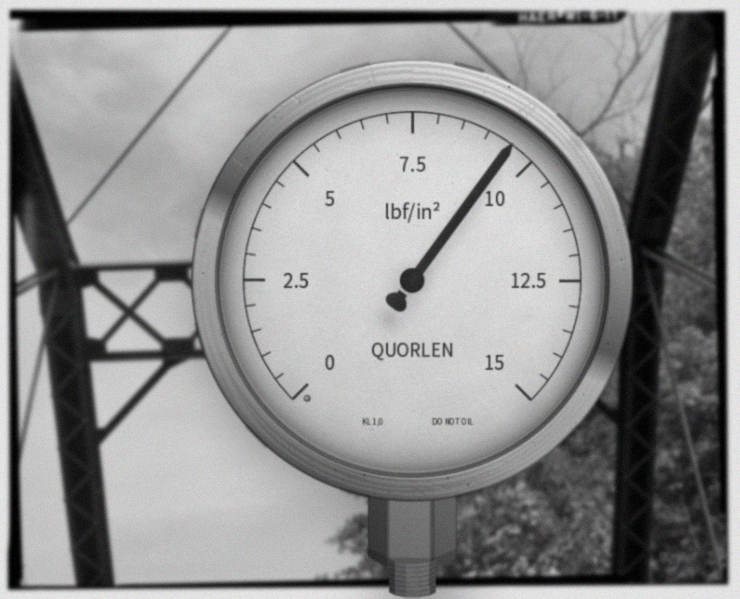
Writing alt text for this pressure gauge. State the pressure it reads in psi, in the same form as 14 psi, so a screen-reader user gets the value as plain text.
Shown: 9.5 psi
